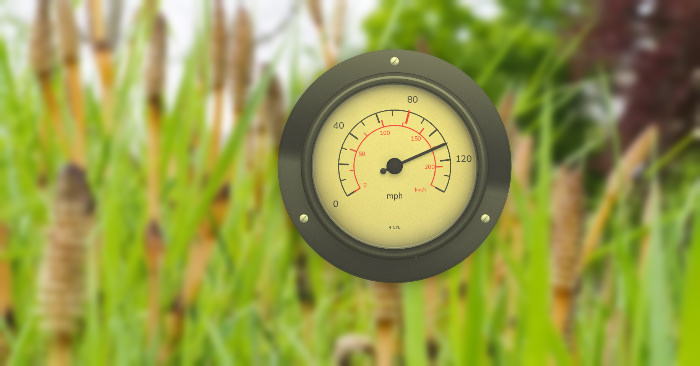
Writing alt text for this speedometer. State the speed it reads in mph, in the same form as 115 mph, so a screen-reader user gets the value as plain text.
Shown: 110 mph
